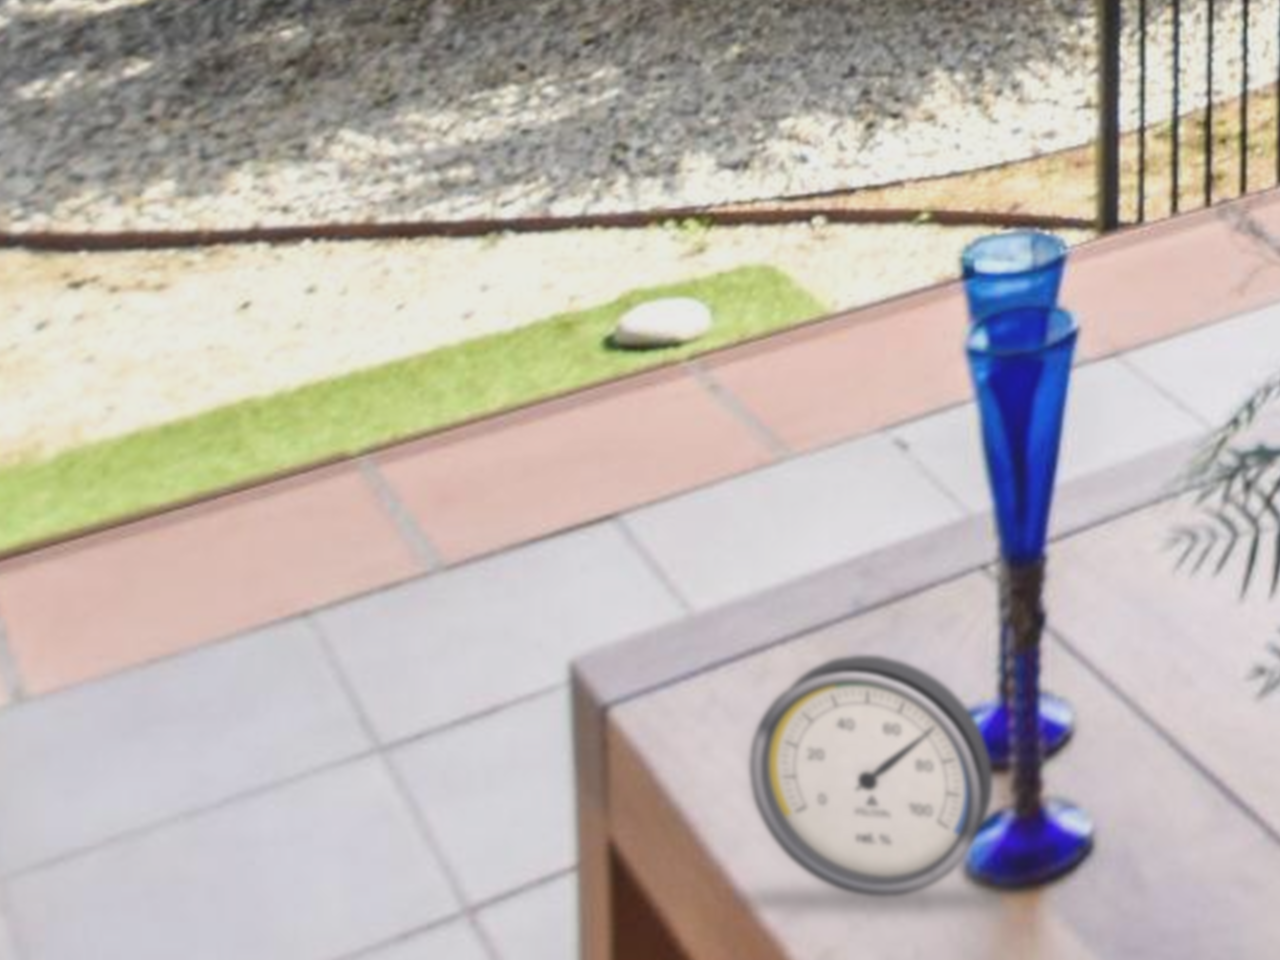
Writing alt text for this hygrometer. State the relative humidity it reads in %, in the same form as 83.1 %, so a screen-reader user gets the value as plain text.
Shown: 70 %
